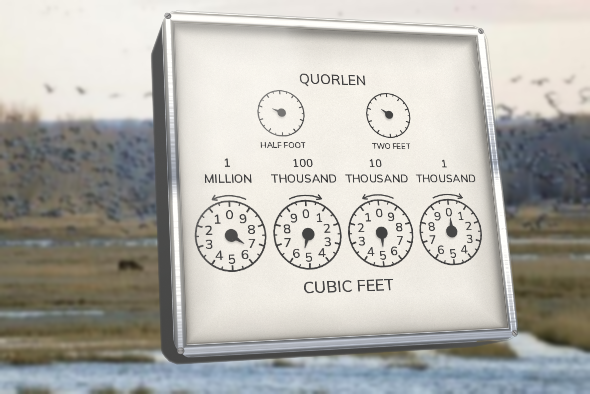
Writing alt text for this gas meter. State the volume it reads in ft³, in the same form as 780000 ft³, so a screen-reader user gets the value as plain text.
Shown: 655000 ft³
